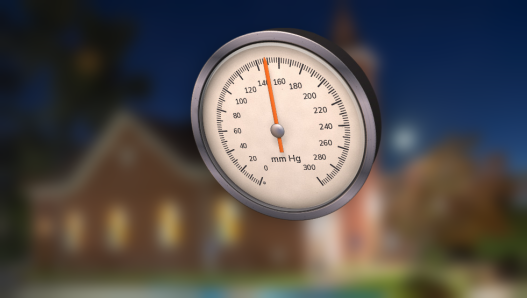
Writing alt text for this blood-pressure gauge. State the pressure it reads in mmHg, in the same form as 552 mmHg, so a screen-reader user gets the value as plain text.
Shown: 150 mmHg
